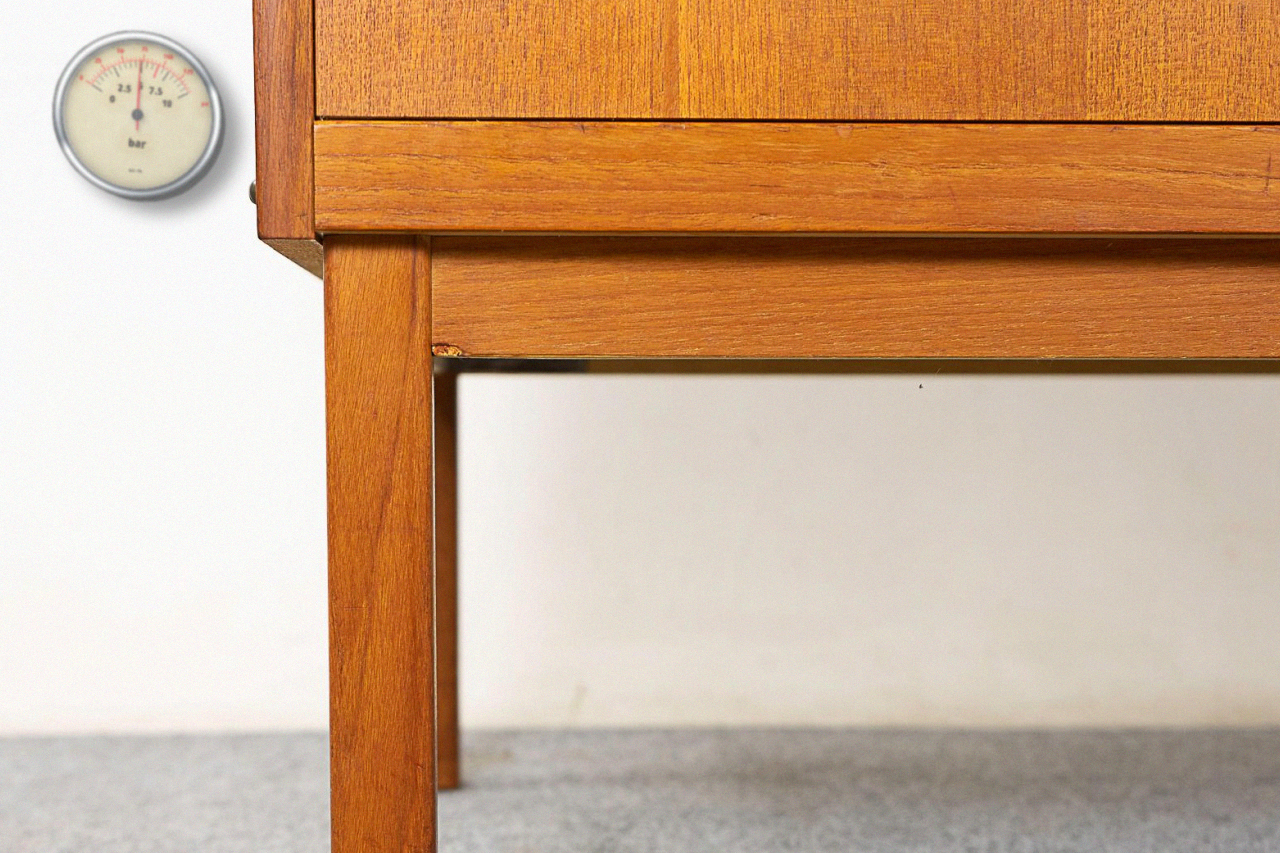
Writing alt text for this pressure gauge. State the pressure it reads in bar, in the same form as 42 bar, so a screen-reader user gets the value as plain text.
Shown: 5 bar
